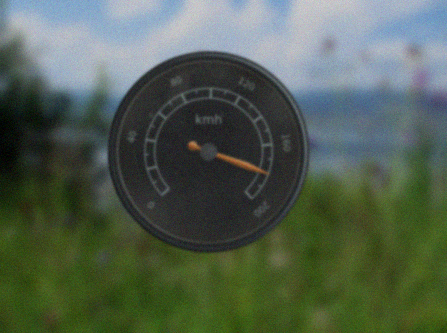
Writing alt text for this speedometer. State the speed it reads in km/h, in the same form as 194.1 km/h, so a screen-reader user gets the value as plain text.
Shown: 180 km/h
